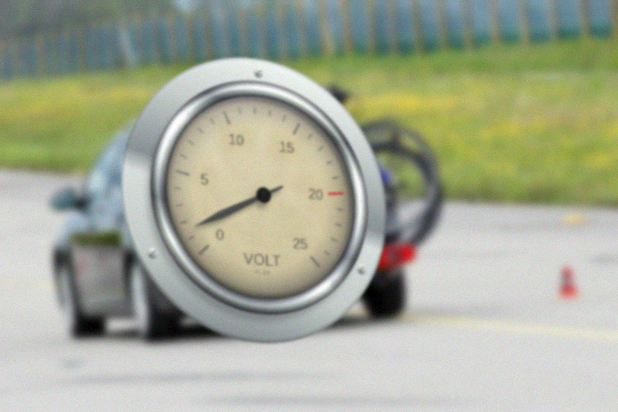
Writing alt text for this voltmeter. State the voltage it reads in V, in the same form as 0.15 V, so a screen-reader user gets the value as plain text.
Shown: 1.5 V
